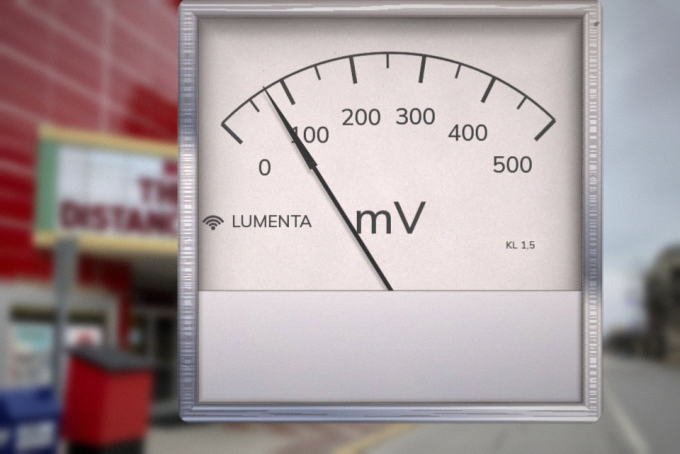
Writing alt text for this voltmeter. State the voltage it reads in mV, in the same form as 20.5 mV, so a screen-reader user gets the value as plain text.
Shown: 75 mV
